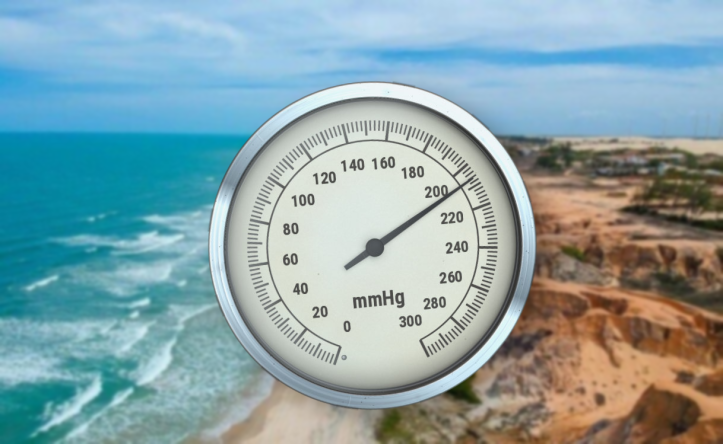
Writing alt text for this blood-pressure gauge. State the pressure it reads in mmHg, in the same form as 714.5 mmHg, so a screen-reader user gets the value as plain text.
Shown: 206 mmHg
